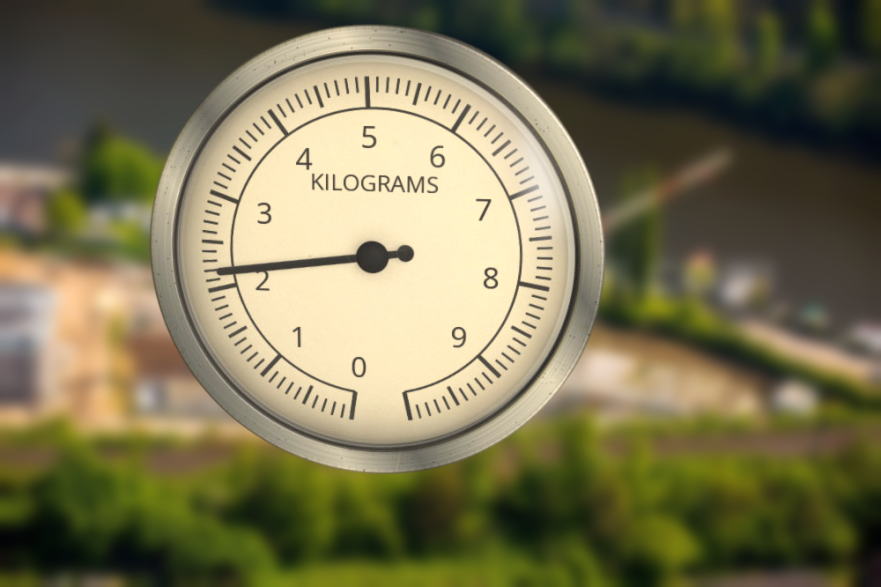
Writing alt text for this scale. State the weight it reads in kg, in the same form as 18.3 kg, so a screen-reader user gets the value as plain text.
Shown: 2.2 kg
